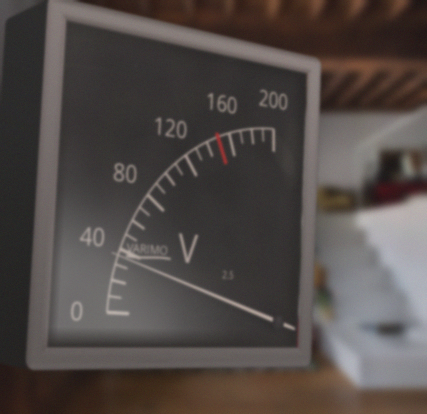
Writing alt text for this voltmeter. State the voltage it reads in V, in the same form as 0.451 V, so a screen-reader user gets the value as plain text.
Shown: 35 V
